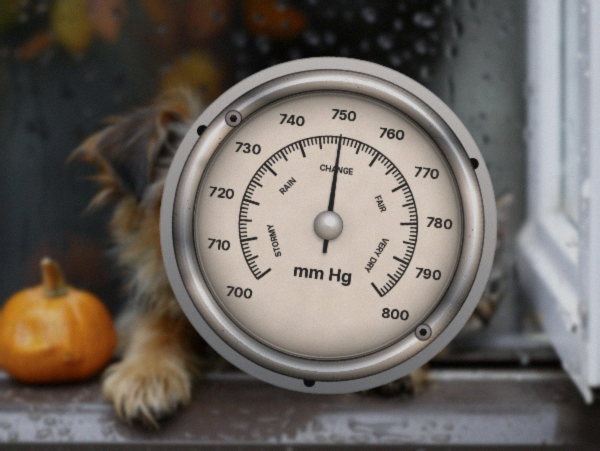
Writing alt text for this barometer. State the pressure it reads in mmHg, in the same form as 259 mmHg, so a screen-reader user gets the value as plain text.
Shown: 750 mmHg
